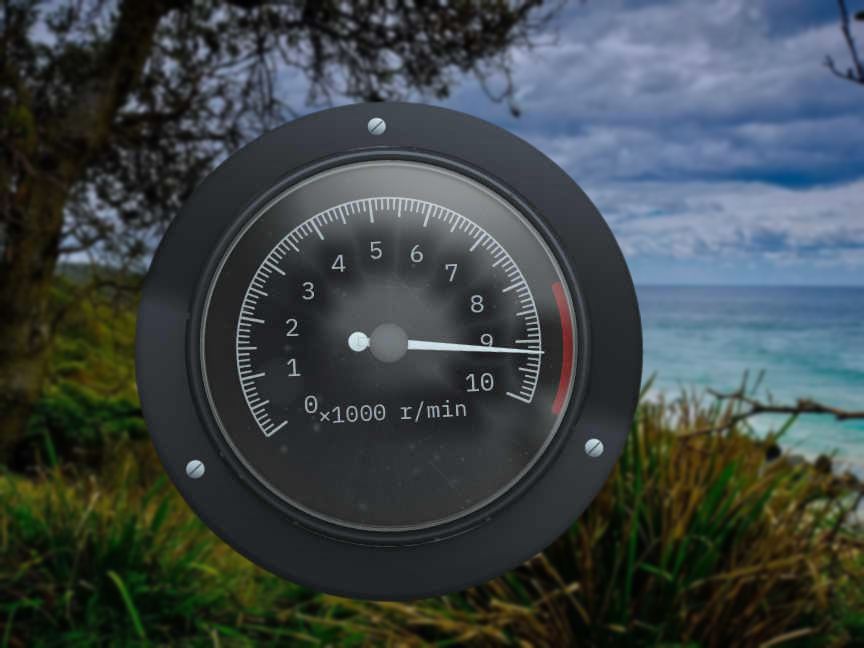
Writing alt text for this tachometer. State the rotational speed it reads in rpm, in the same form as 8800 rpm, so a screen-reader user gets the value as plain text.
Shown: 9200 rpm
